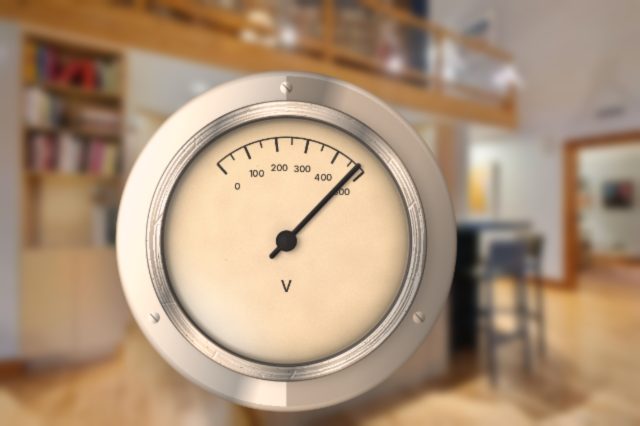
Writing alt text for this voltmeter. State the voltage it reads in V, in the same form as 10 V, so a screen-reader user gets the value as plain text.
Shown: 475 V
